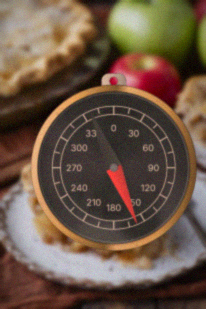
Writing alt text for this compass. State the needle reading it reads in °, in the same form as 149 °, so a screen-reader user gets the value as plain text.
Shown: 157.5 °
